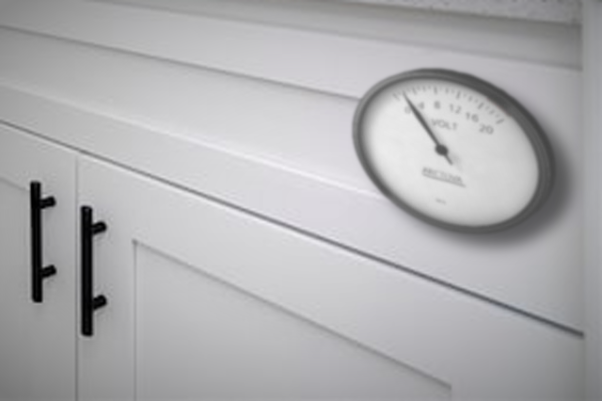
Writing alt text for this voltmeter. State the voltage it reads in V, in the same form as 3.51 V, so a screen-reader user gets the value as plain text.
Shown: 2 V
